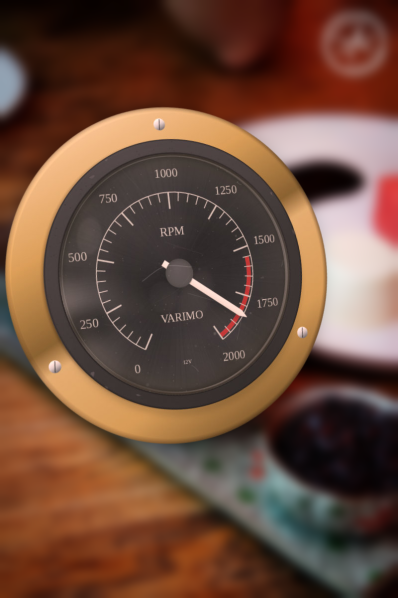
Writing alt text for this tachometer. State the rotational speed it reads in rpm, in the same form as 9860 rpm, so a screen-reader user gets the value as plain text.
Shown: 1850 rpm
